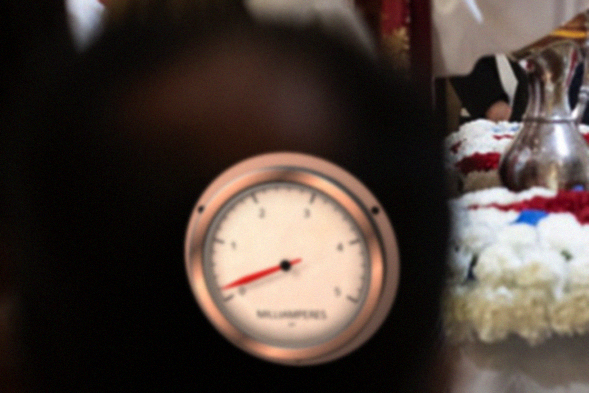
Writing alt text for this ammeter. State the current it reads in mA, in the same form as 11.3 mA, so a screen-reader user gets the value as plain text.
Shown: 0.2 mA
